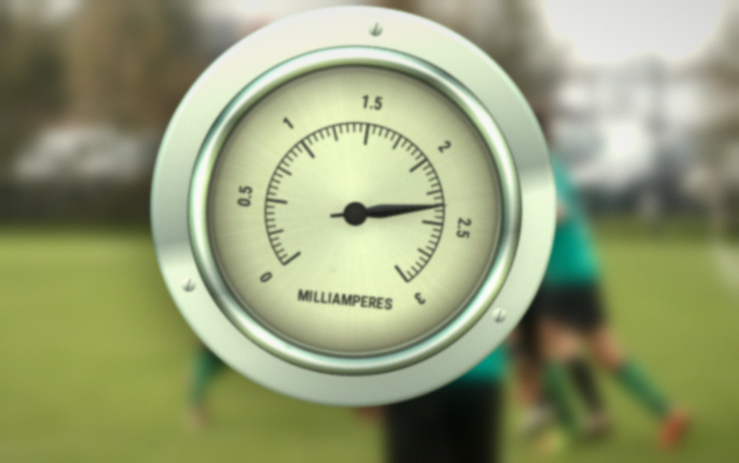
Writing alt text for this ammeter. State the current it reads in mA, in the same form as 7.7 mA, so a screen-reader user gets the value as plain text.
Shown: 2.35 mA
